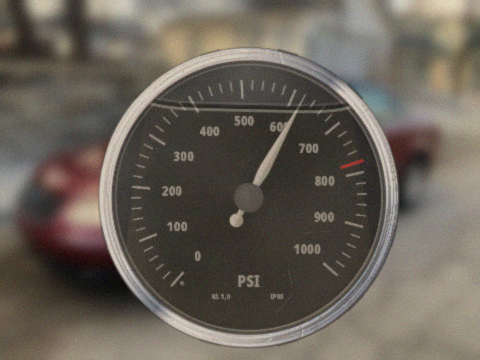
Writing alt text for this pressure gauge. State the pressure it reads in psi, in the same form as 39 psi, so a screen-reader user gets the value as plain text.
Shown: 620 psi
